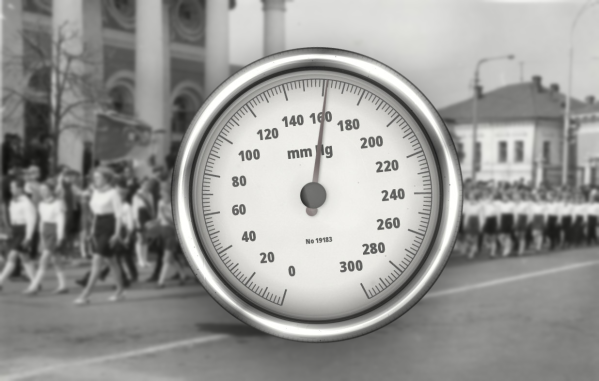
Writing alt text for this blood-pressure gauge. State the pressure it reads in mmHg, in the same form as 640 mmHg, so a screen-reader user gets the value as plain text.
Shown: 162 mmHg
